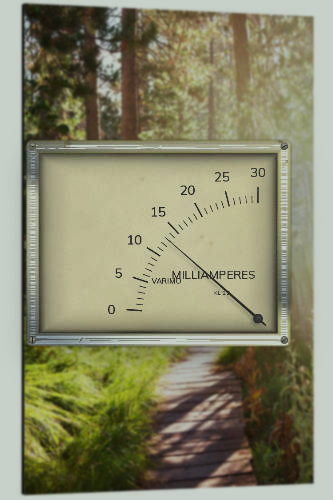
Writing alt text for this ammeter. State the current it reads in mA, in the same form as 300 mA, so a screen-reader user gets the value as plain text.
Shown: 13 mA
